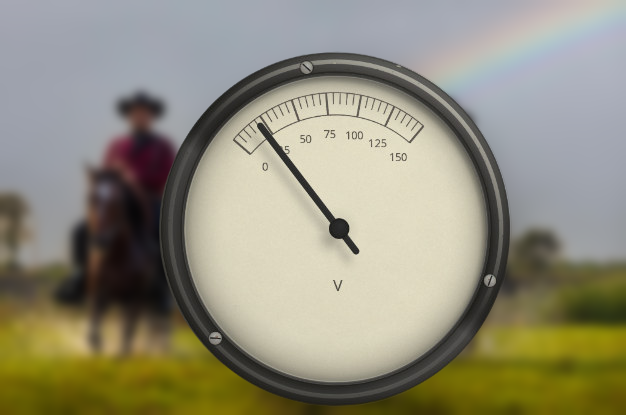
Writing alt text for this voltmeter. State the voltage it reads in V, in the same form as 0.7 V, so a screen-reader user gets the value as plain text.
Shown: 20 V
